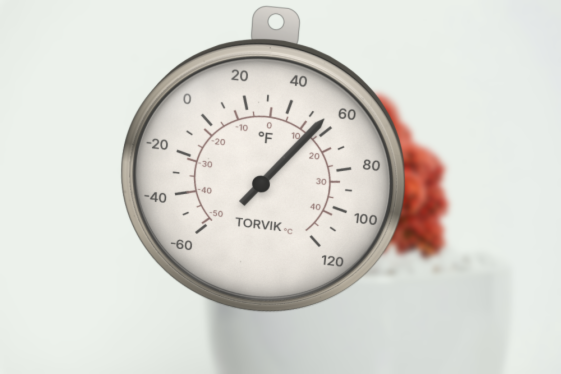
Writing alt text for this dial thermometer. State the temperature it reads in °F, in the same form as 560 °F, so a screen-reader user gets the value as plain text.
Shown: 55 °F
